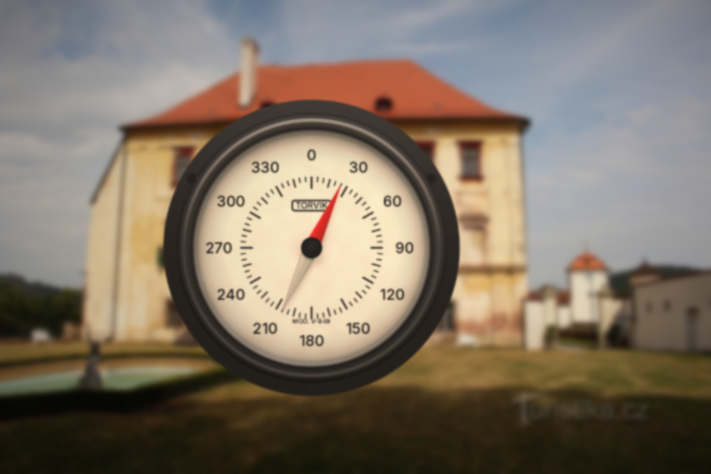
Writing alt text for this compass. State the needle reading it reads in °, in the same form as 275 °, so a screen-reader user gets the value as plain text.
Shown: 25 °
